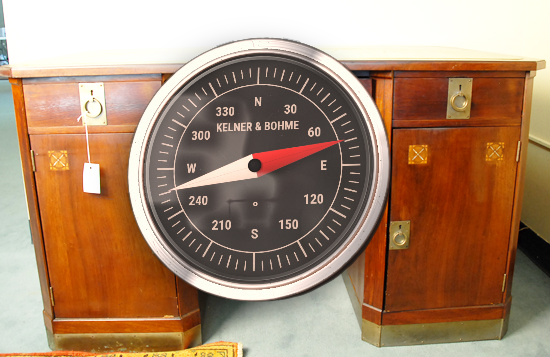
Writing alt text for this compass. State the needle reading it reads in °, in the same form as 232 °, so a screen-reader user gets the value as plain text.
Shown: 75 °
